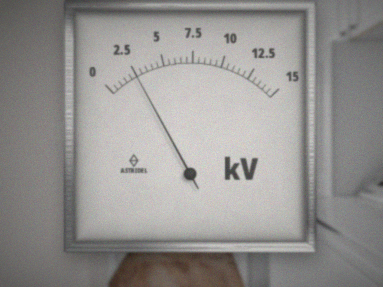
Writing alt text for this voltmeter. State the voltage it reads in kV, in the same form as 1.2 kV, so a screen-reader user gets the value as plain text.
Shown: 2.5 kV
